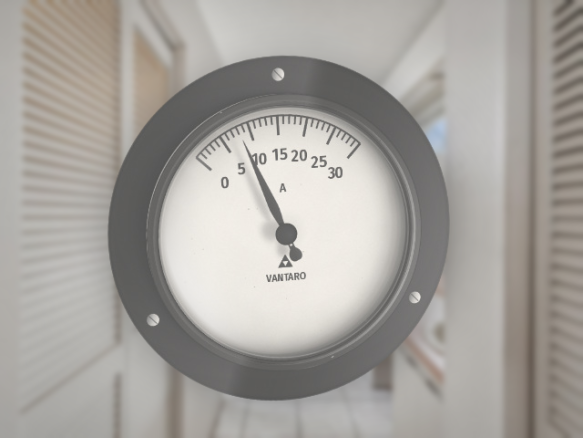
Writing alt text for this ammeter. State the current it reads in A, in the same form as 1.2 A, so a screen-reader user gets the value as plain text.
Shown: 8 A
